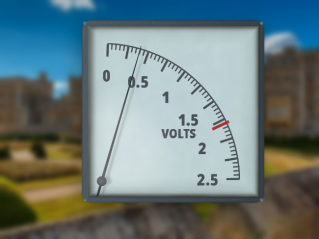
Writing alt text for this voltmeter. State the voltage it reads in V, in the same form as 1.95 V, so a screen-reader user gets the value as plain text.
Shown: 0.4 V
